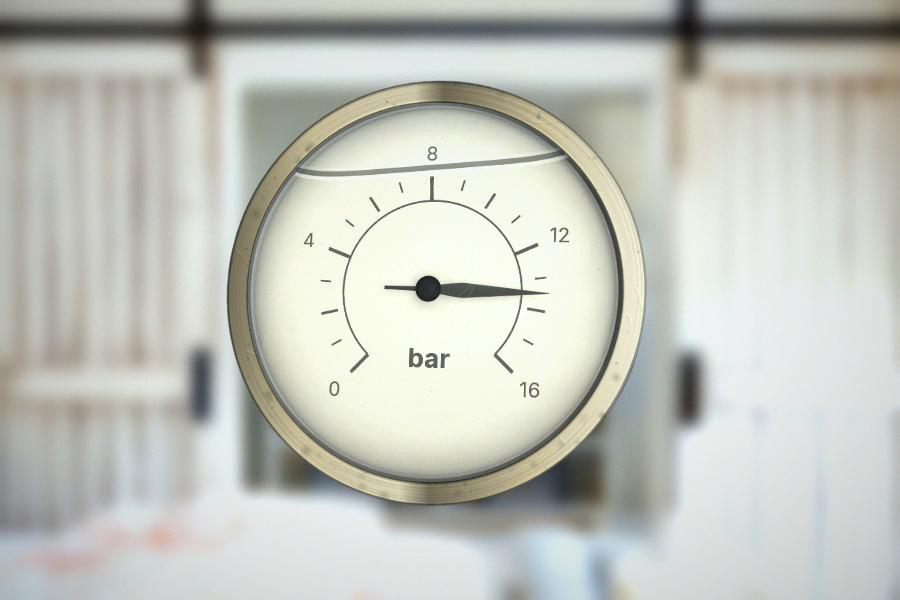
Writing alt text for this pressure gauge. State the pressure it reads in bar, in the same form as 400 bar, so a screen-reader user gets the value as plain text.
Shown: 13.5 bar
